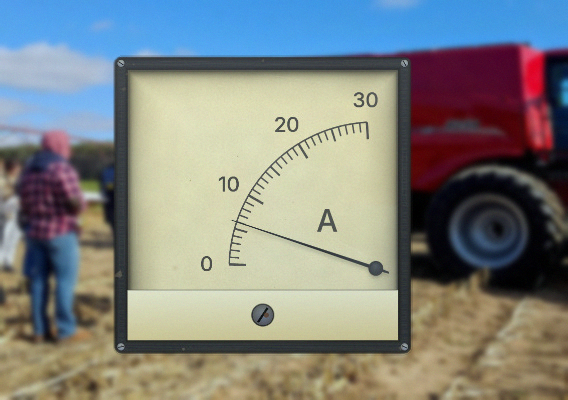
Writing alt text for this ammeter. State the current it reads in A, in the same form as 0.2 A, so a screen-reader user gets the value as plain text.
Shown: 6 A
